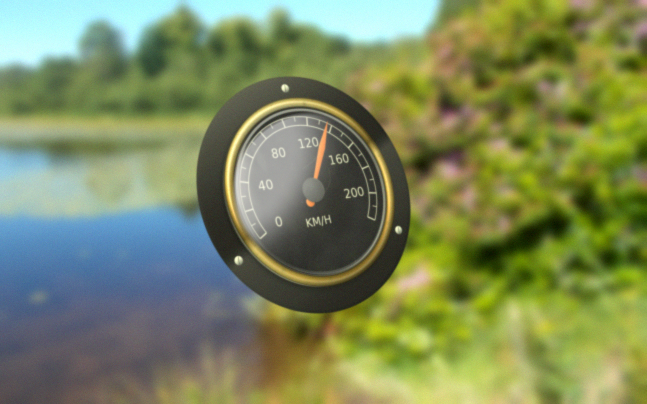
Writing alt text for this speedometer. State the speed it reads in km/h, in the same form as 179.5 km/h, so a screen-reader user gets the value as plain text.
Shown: 135 km/h
